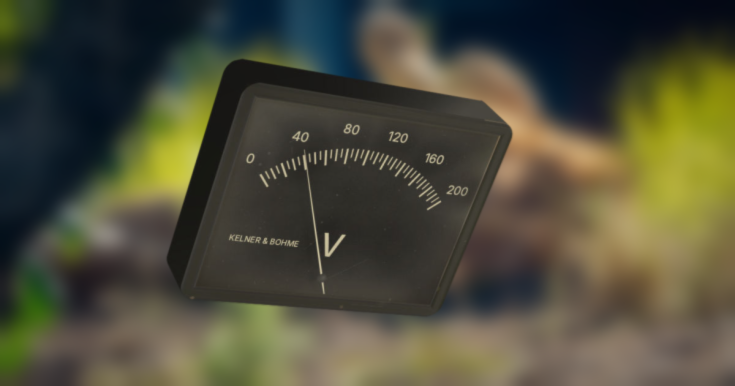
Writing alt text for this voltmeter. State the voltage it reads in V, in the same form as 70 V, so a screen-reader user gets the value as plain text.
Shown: 40 V
